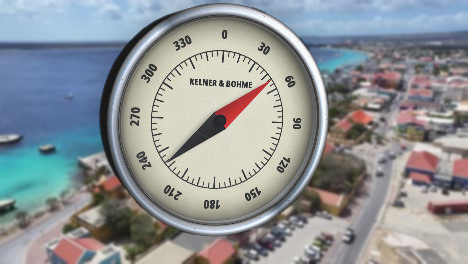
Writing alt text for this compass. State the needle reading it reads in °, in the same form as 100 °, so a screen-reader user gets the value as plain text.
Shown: 50 °
